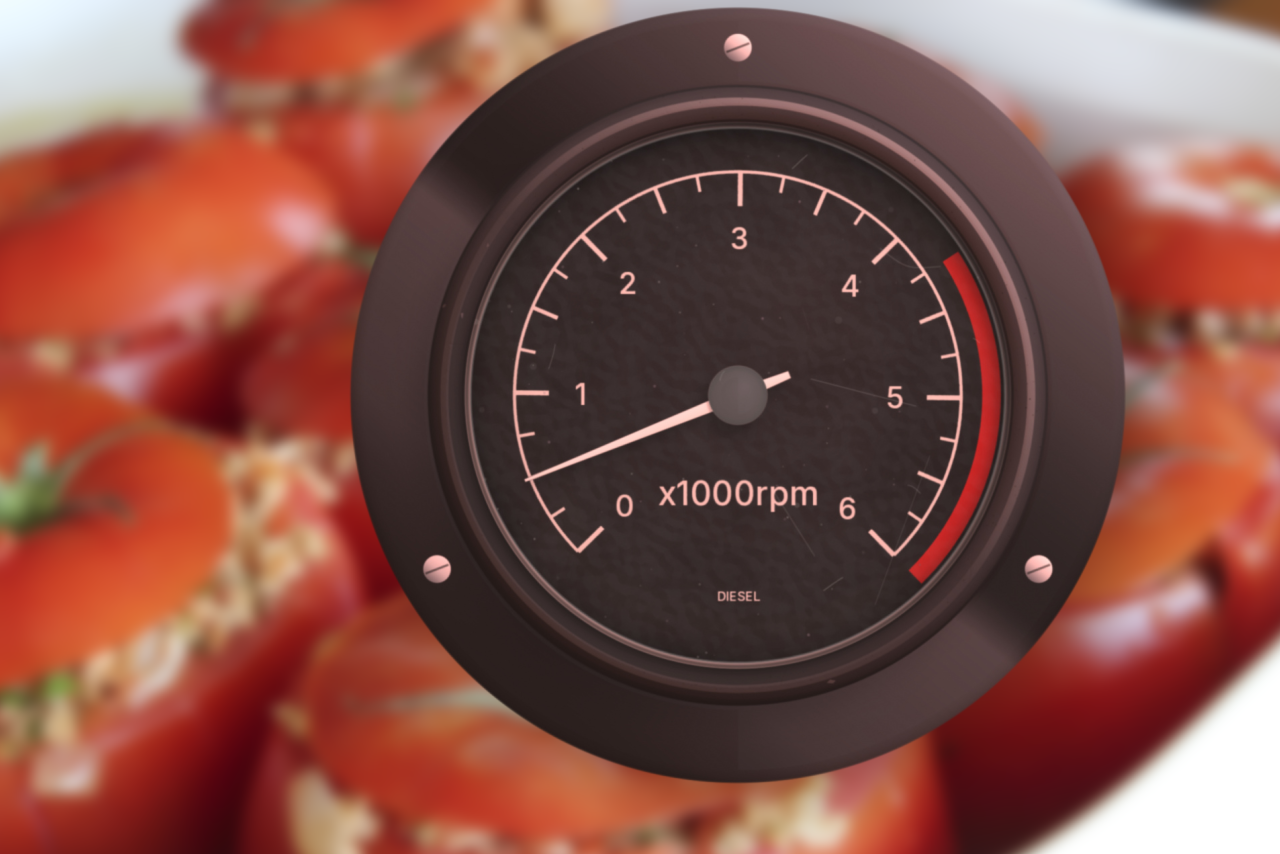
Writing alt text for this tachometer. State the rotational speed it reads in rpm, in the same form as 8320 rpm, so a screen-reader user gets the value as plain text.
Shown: 500 rpm
